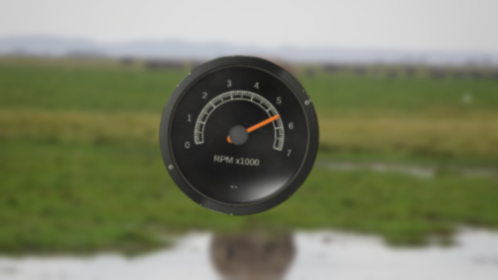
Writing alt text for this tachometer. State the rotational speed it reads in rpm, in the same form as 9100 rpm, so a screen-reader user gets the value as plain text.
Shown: 5500 rpm
